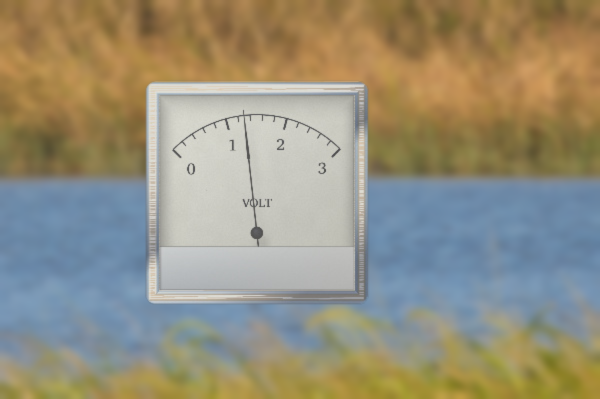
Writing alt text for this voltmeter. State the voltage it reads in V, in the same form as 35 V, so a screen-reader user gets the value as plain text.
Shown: 1.3 V
